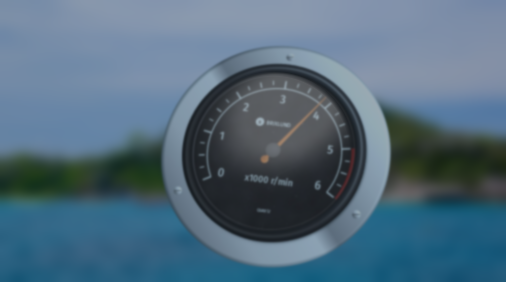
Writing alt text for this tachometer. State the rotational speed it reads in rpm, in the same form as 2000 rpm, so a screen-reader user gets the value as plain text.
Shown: 3875 rpm
